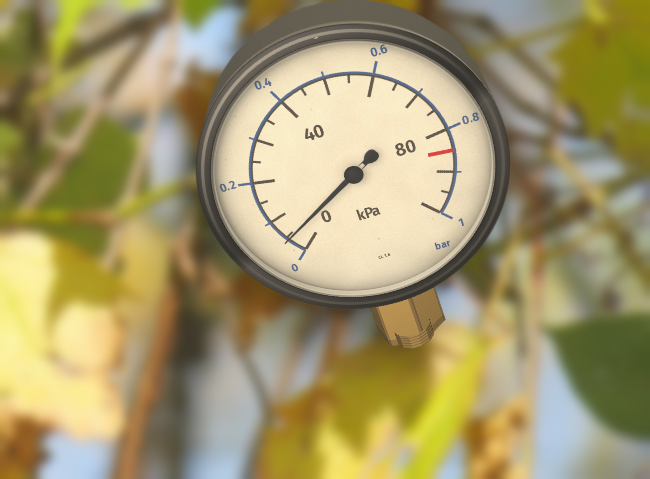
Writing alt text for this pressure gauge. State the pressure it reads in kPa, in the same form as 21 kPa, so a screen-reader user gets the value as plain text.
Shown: 5 kPa
